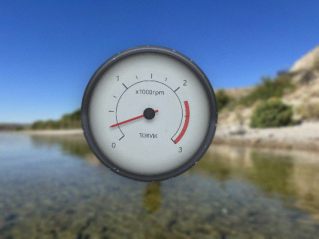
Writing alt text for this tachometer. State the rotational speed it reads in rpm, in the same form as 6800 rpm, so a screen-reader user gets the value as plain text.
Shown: 250 rpm
